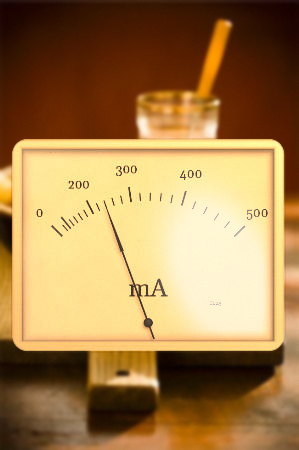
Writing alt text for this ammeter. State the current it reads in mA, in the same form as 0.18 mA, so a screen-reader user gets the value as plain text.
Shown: 240 mA
